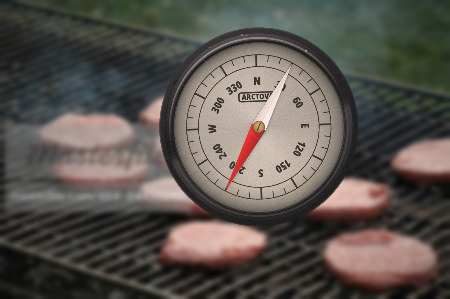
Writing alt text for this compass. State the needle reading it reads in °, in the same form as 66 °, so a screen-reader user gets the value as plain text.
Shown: 210 °
